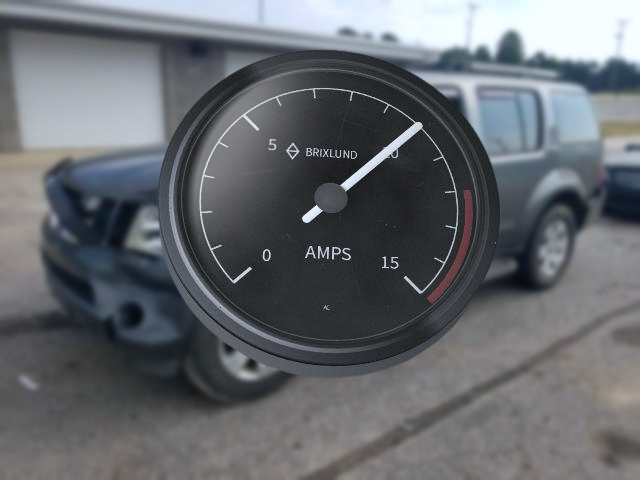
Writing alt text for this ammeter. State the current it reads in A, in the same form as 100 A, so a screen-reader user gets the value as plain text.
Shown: 10 A
